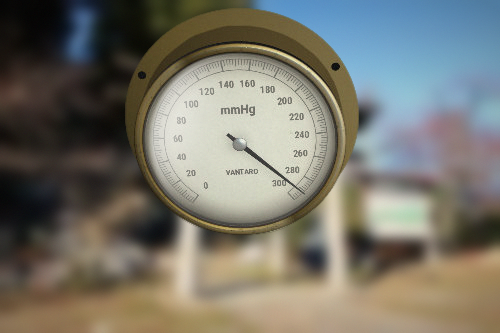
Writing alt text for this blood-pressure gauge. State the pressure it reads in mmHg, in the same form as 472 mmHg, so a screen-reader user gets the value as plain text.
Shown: 290 mmHg
